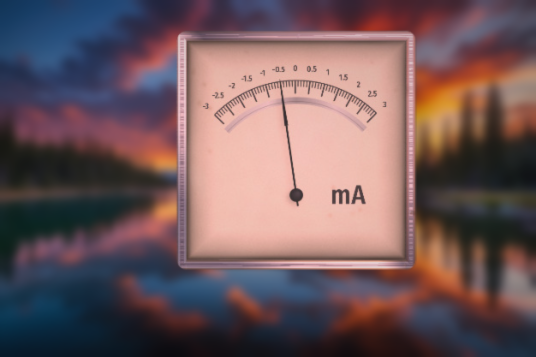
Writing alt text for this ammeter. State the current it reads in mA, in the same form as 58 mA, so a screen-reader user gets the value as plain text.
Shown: -0.5 mA
